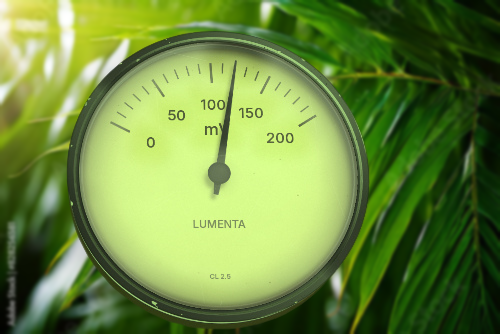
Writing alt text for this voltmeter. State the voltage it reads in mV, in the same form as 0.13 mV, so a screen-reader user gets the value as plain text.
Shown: 120 mV
